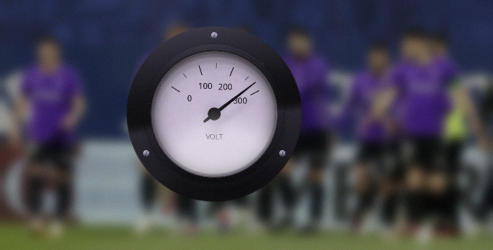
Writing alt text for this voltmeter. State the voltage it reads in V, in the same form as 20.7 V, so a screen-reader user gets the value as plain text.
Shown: 275 V
